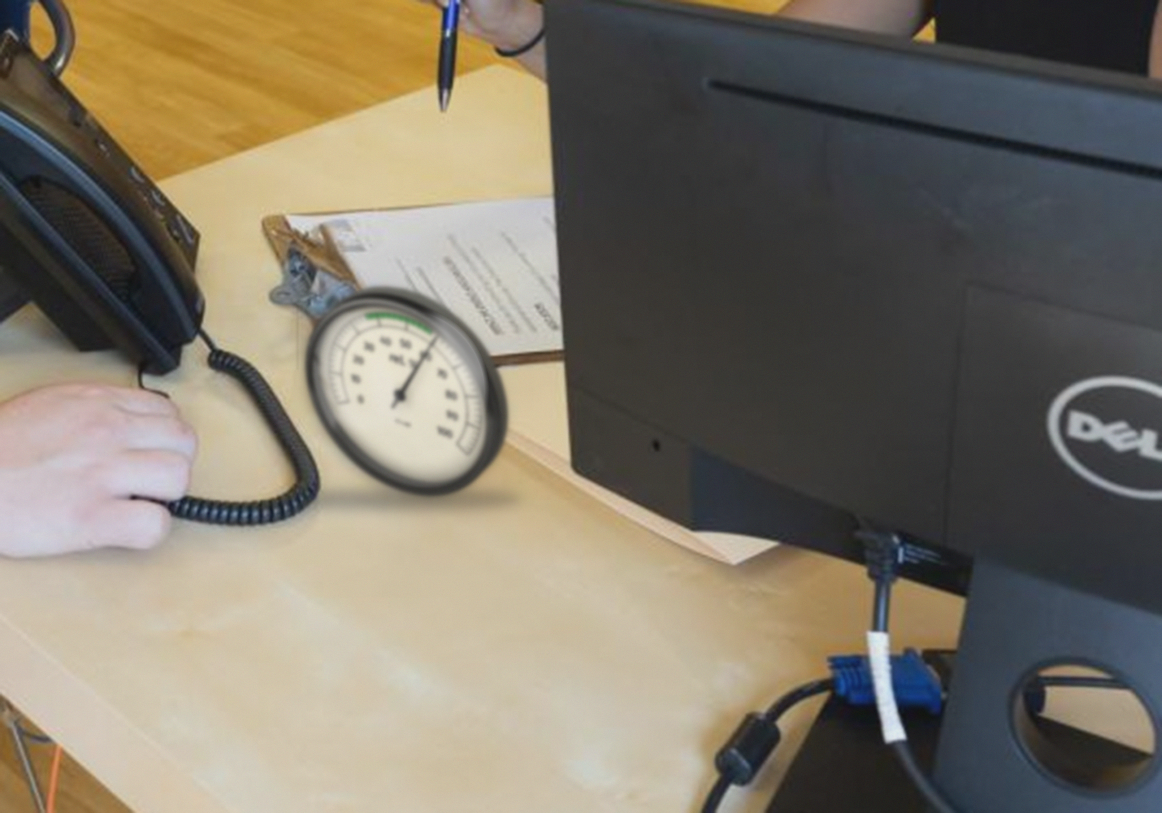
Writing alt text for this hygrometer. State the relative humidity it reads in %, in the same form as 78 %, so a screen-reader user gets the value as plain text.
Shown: 60 %
